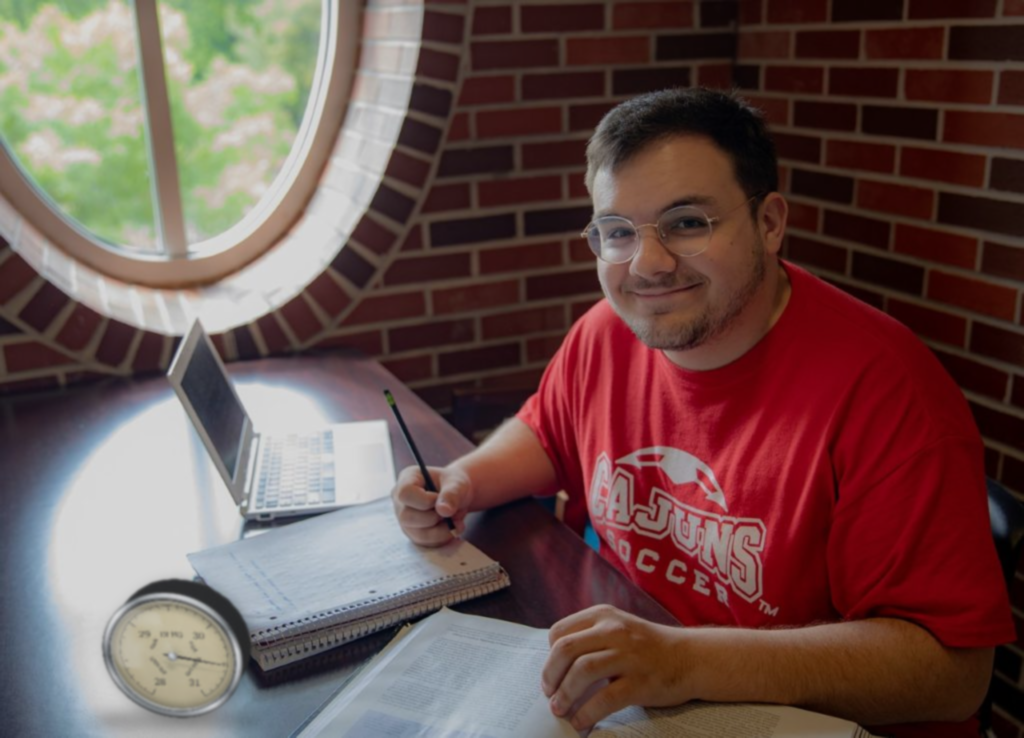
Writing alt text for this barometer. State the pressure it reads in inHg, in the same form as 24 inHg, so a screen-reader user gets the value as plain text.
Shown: 30.5 inHg
